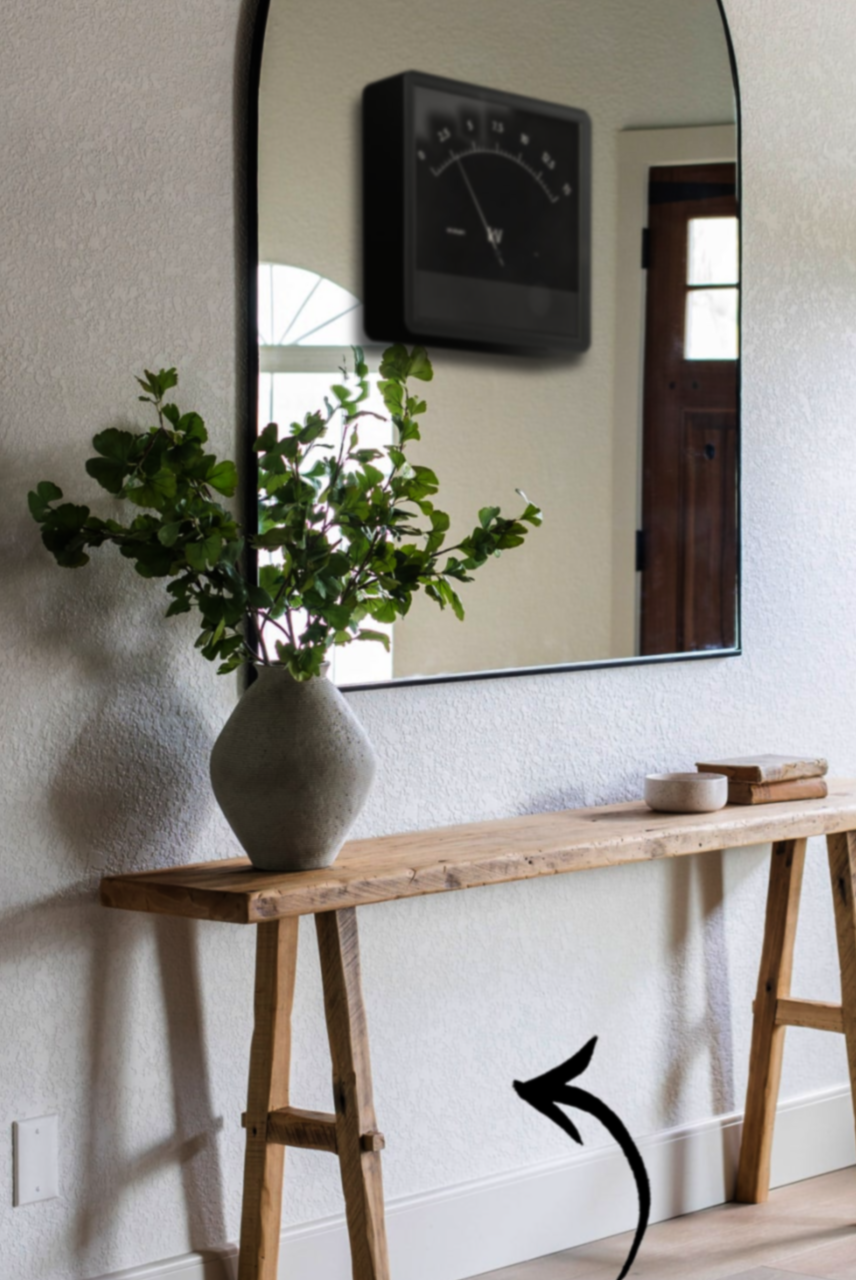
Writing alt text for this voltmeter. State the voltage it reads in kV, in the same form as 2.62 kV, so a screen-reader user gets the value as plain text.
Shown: 2.5 kV
